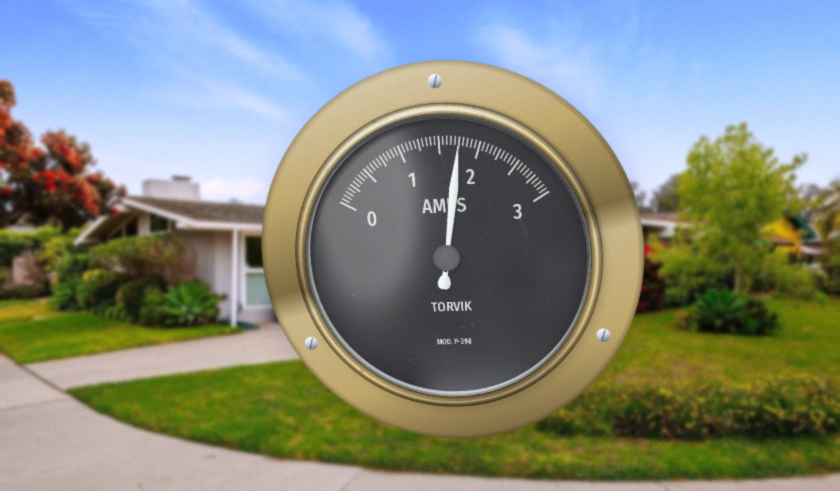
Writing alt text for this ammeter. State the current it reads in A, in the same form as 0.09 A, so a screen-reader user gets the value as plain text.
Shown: 1.75 A
